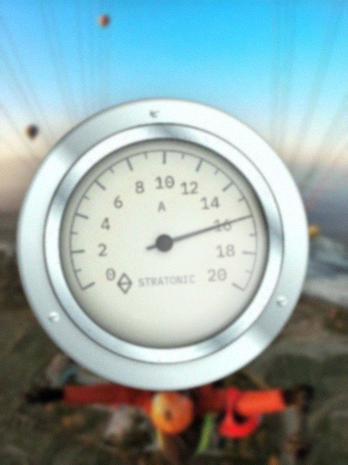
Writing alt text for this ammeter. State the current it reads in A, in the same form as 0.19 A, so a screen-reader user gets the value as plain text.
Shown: 16 A
